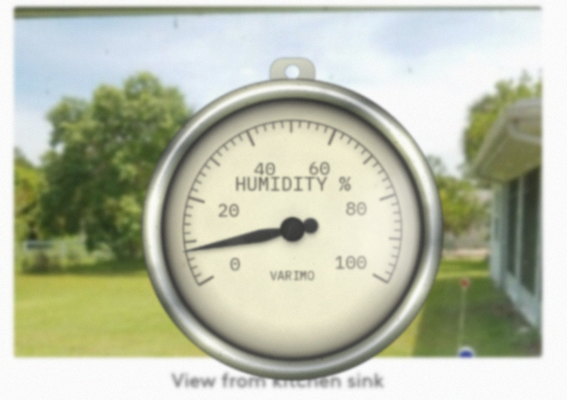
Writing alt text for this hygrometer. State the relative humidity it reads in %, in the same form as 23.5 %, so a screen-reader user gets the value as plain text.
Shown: 8 %
